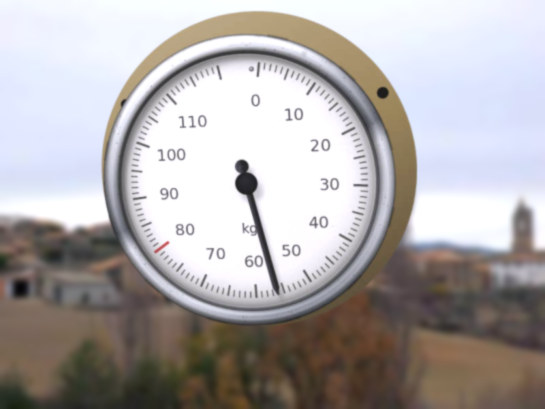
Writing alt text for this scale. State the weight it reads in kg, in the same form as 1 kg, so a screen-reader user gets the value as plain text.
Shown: 56 kg
